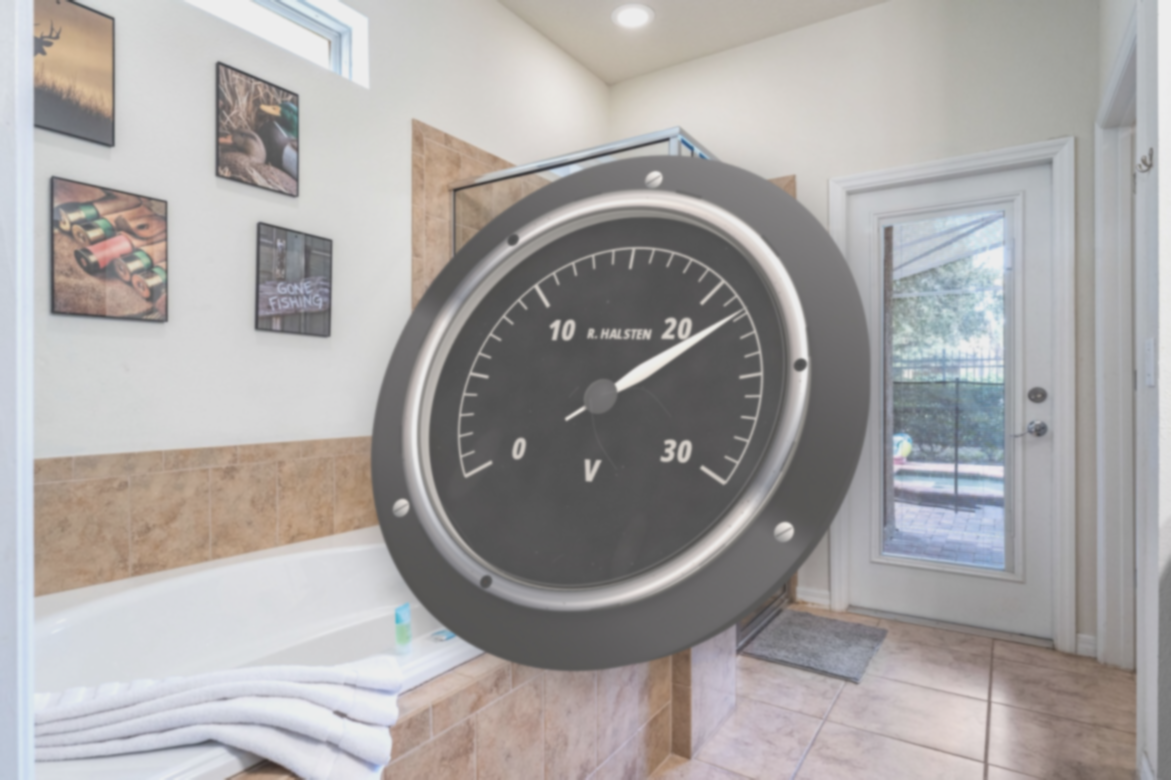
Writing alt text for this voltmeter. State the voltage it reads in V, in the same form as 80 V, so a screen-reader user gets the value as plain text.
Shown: 22 V
